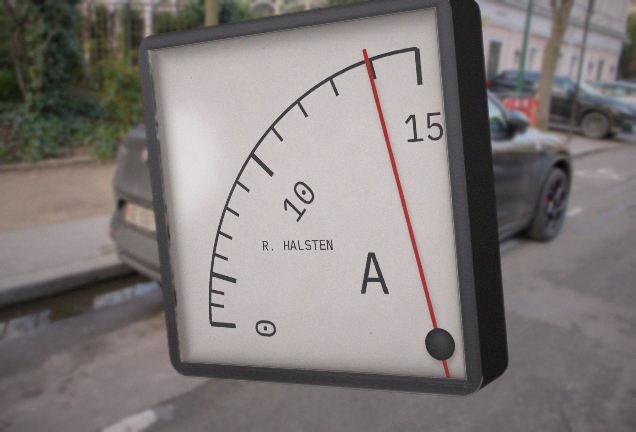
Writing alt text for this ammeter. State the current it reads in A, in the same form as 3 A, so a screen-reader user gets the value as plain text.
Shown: 14 A
